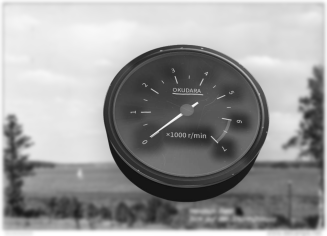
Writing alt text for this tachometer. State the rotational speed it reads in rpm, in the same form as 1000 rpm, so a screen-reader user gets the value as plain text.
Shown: 0 rpm
